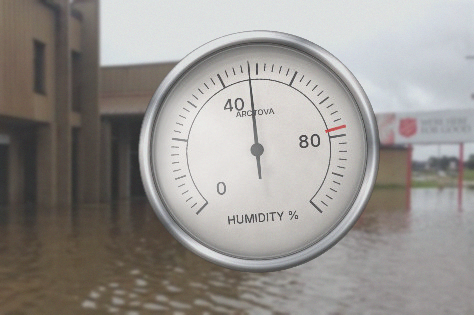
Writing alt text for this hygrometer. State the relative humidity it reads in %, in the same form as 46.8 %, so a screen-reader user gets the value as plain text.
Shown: 48 %
